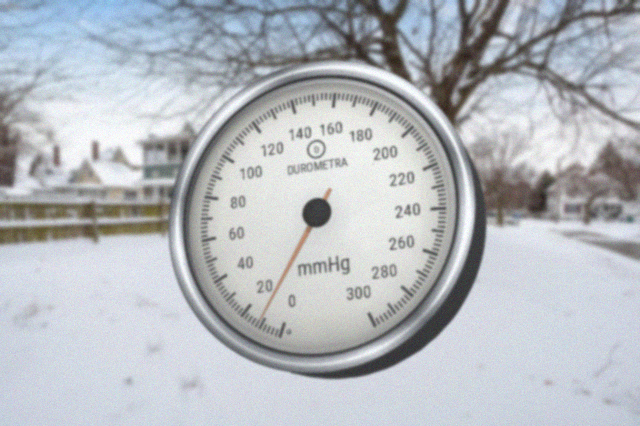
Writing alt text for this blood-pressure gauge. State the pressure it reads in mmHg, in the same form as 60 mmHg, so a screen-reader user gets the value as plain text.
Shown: 10 mmHg
